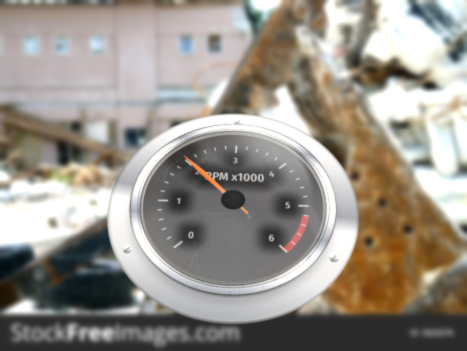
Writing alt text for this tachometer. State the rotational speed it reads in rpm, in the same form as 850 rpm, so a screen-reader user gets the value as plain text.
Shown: 2000 rpm
